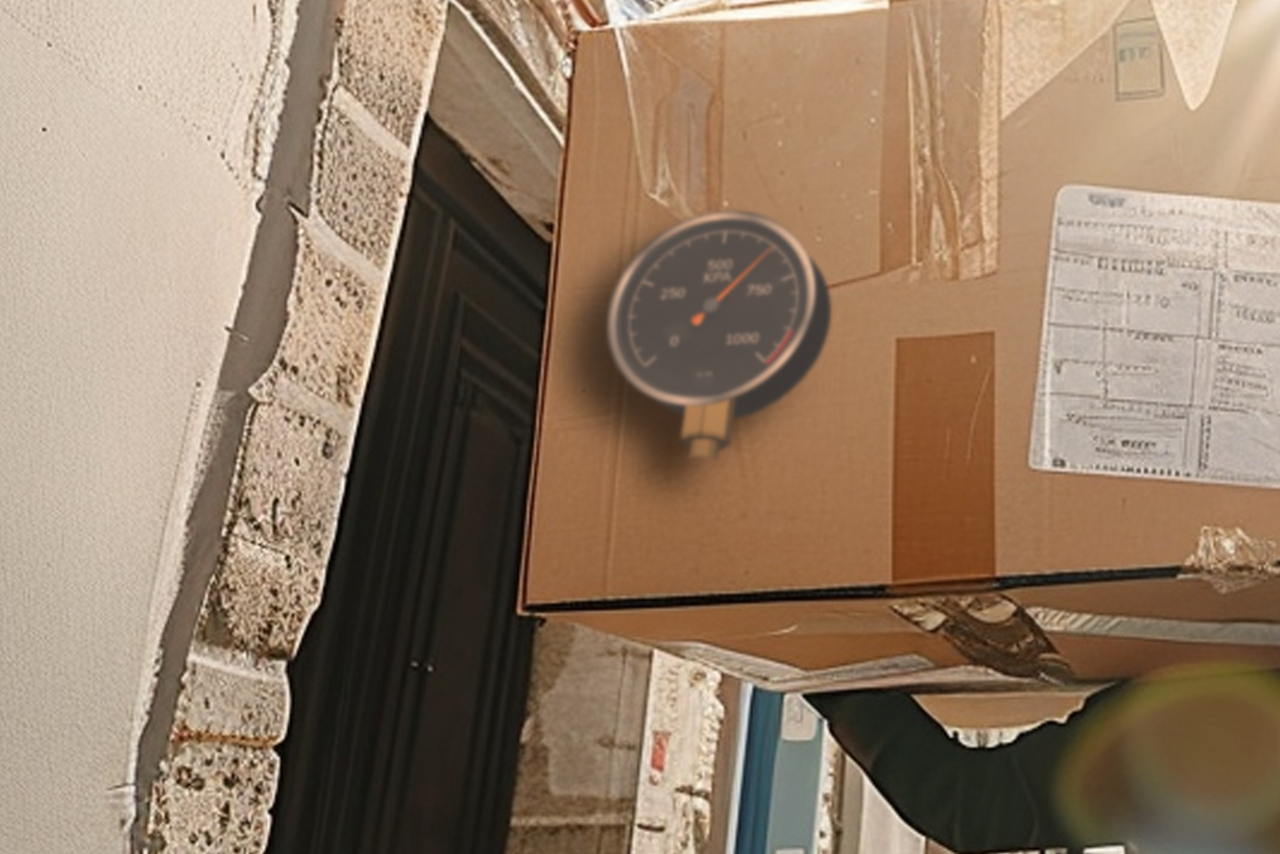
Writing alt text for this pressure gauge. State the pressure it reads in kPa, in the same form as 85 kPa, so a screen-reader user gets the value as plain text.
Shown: 650 kPa
